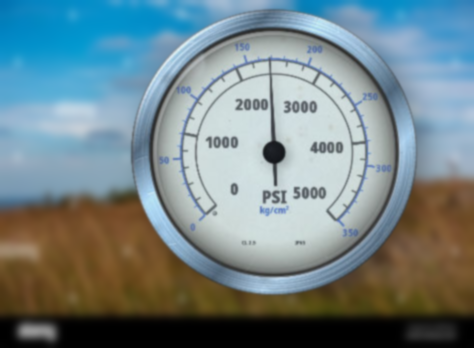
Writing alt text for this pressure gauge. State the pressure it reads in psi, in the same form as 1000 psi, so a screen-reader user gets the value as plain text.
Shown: 2400 psi
